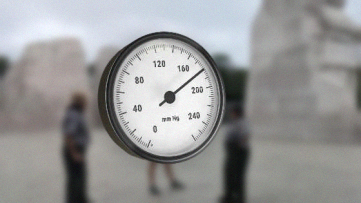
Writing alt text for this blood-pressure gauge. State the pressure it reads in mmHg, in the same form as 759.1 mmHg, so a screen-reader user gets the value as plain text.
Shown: 180 mmHg
